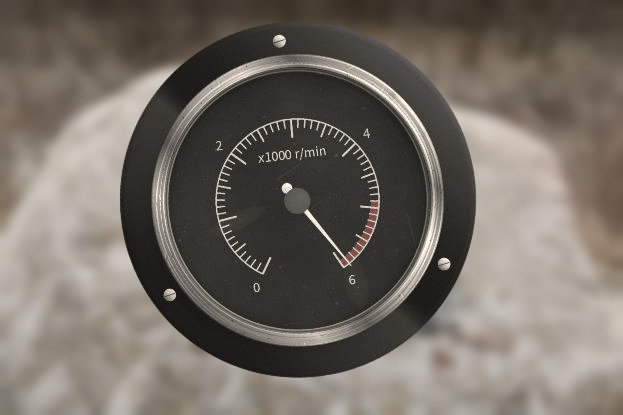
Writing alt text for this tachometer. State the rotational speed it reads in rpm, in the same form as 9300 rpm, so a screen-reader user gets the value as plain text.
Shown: 5900 rpm
